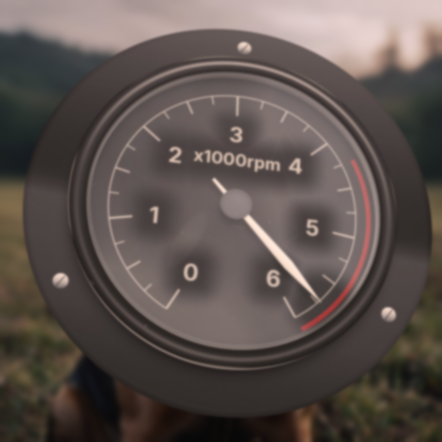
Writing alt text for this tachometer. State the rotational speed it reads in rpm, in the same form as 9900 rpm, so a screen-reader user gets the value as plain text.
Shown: 5750 rpm
